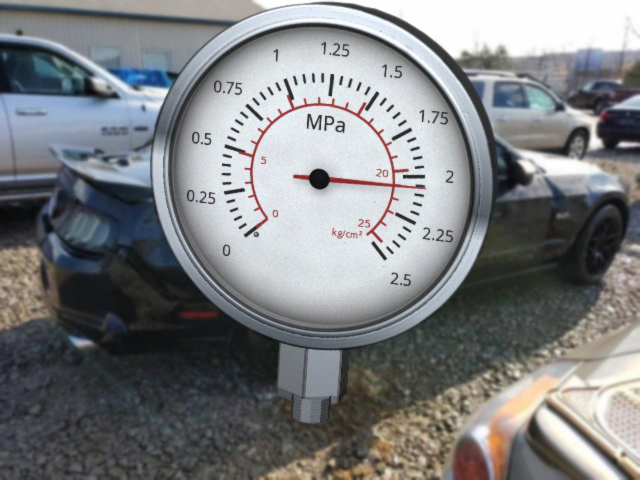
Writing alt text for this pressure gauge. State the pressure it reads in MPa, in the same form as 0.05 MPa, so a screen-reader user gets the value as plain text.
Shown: 2.05 MPa
